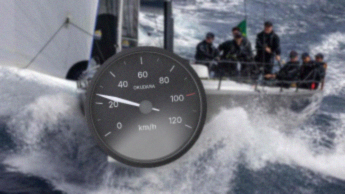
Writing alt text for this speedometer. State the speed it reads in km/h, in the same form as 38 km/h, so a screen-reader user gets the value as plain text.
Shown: 25 km/h
